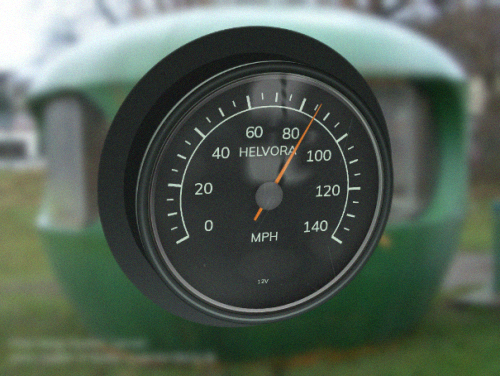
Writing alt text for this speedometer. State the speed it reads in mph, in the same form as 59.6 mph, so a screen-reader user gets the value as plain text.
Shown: 85 mph
